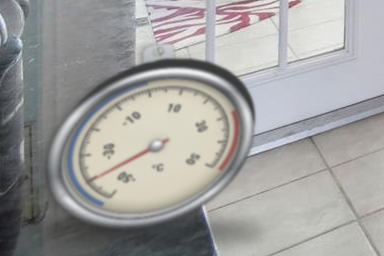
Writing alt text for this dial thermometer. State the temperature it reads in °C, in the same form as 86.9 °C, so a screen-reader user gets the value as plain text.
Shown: -40 °C
